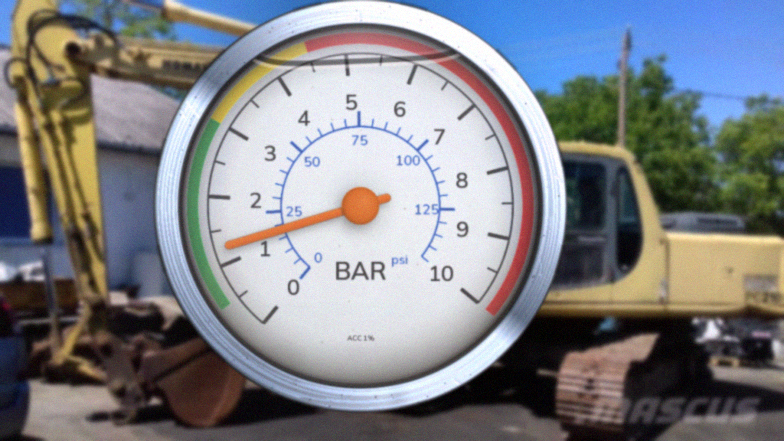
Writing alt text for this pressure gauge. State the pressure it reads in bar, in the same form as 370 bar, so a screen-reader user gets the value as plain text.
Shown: 1.25 bar
